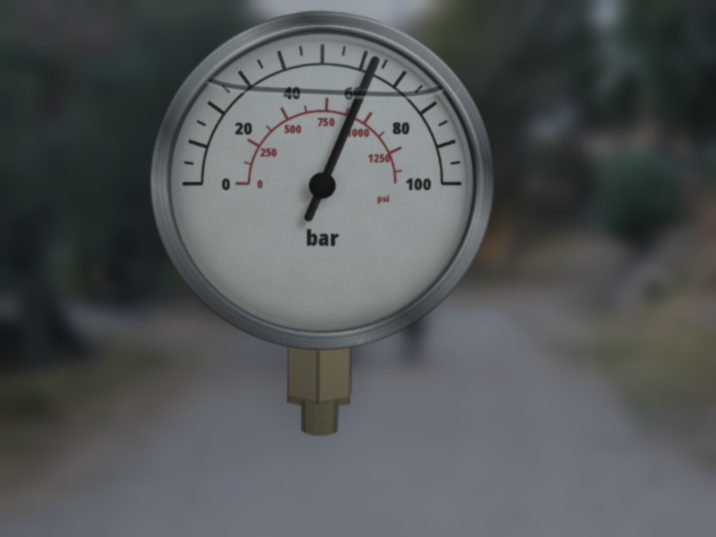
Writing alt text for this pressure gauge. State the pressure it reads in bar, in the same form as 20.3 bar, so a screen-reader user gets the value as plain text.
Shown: 62.5 bar
